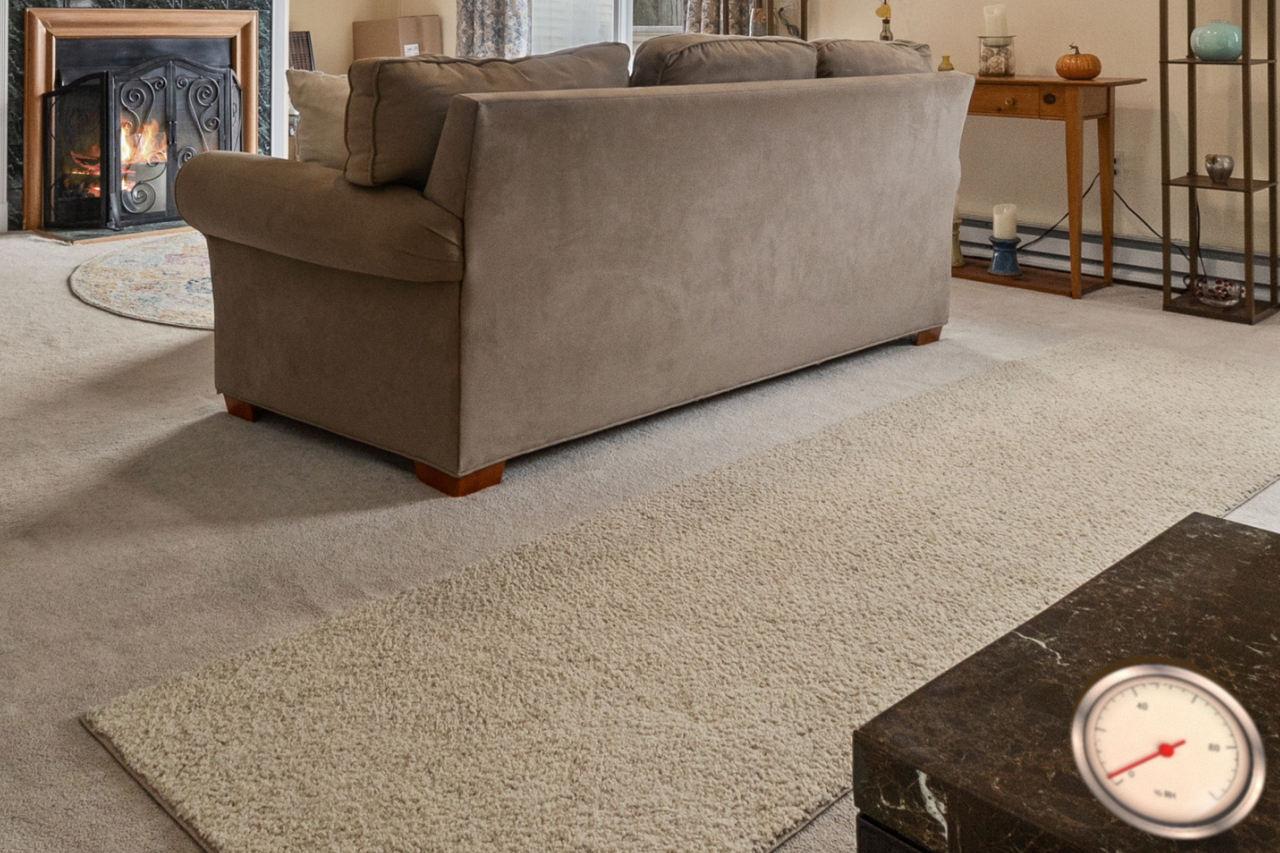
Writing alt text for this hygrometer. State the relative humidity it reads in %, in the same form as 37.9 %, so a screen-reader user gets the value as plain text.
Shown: 4 %
